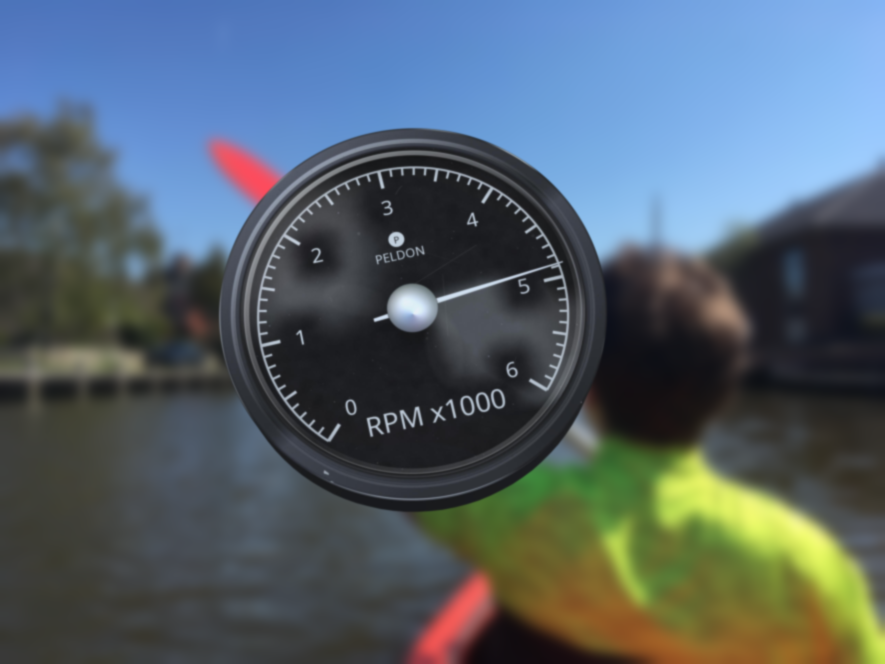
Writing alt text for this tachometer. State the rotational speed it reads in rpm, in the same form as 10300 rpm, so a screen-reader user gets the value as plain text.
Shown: 4900 rpm
